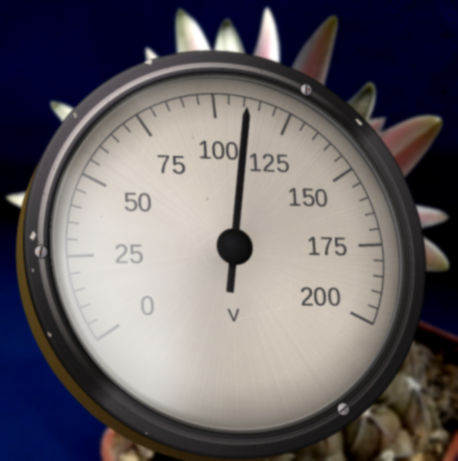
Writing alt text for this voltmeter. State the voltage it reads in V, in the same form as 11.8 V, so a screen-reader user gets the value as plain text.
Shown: 110 V
